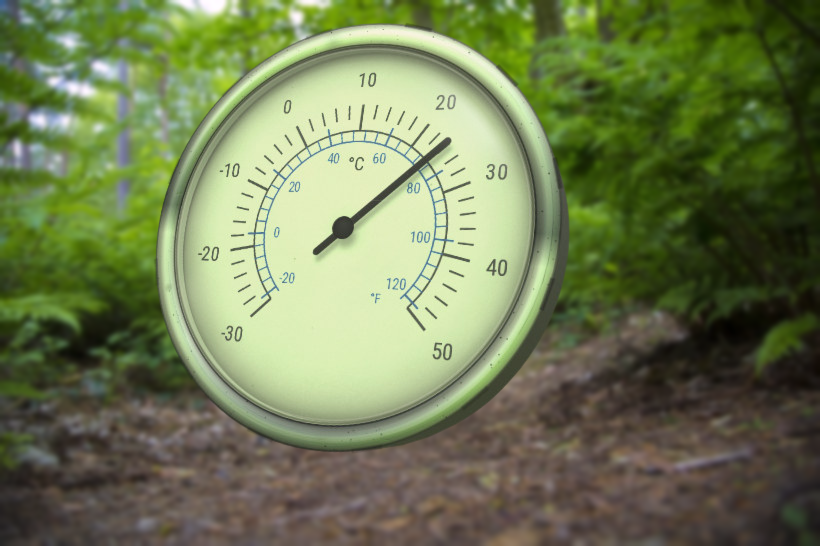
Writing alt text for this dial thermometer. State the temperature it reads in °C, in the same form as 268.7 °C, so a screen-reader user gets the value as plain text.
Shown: 24 °C
